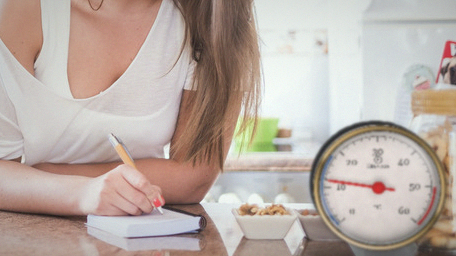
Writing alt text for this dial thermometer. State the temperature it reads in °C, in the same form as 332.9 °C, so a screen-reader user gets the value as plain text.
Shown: 12 °C
